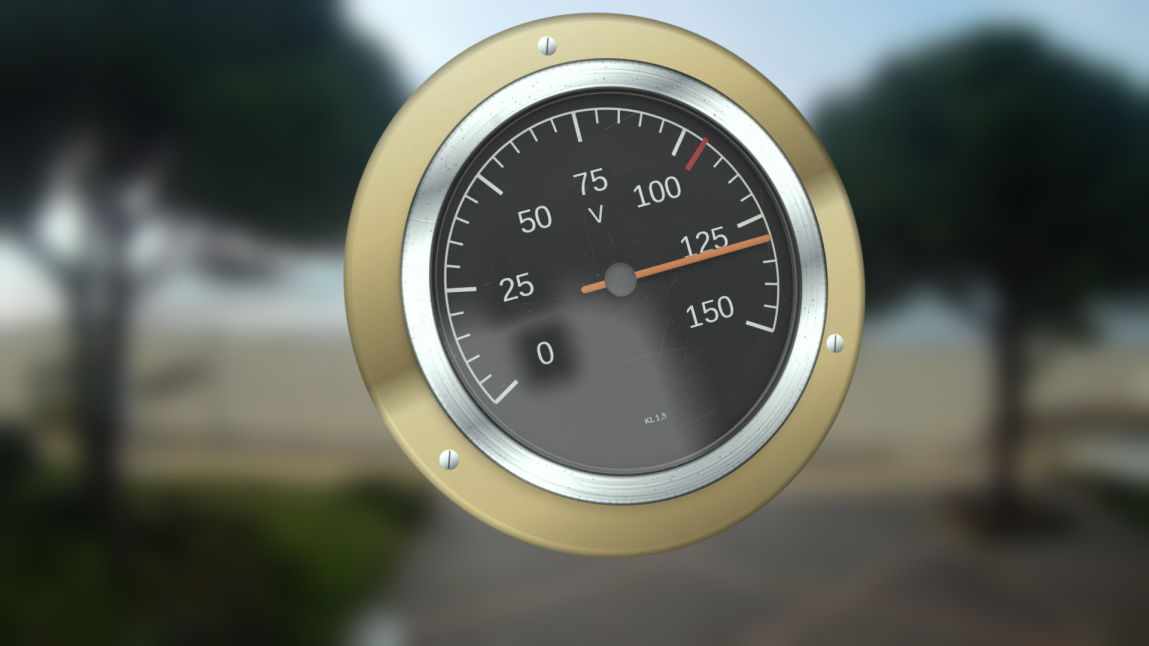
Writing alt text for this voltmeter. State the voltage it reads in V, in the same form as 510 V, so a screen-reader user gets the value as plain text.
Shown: 130 V
